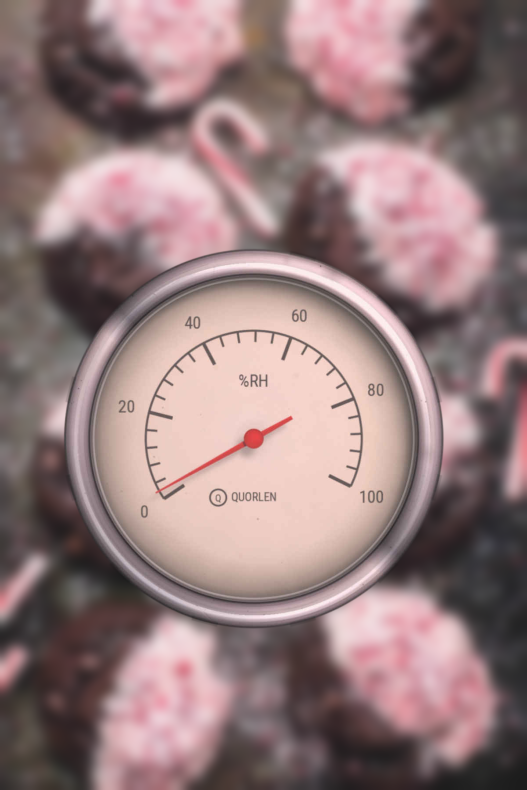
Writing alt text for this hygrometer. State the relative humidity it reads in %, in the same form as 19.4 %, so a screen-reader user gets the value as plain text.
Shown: 2 %
